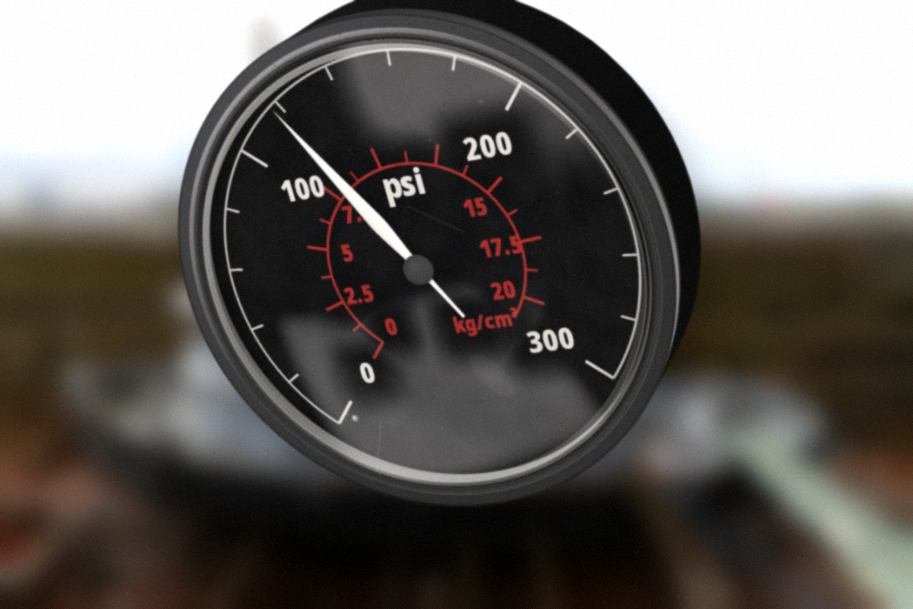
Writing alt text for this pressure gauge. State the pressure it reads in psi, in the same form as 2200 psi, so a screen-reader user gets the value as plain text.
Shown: 120 psi
